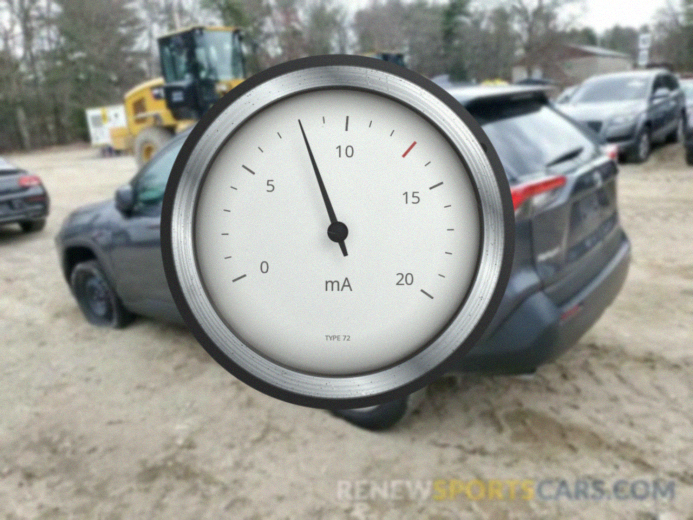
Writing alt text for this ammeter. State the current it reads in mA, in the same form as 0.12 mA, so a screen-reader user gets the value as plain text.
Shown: 8 mA
